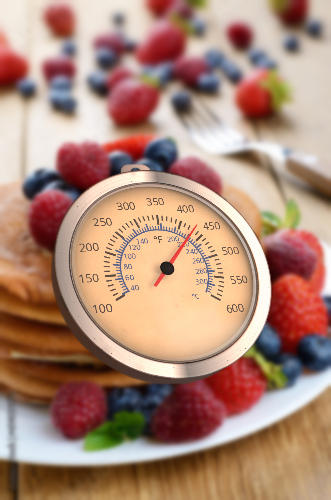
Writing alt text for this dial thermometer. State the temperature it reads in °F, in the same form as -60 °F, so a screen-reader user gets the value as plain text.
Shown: 430 °F
